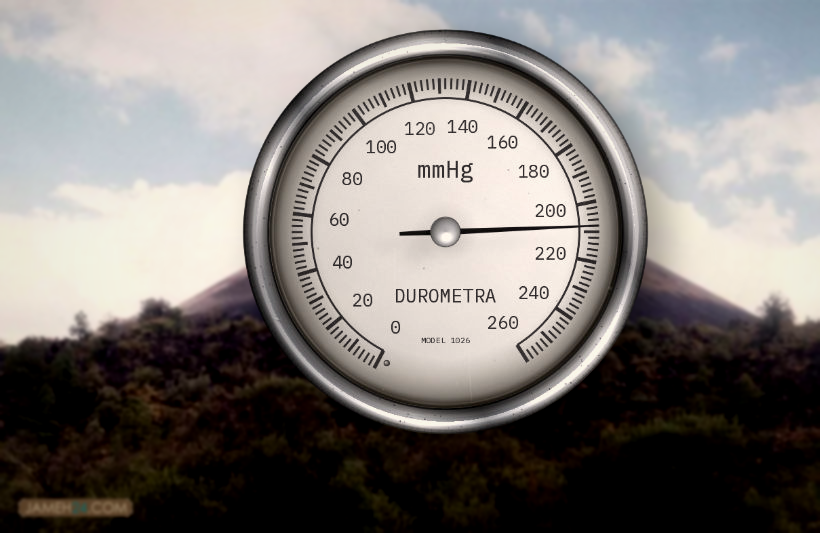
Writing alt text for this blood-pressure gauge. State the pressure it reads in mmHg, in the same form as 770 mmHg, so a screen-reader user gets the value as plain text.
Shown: 208 mmHg
